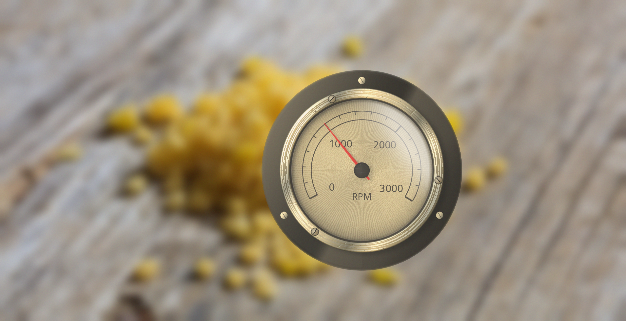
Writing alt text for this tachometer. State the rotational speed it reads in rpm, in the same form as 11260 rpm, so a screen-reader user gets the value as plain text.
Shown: 1000 rpm
